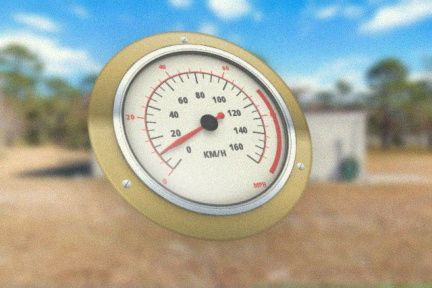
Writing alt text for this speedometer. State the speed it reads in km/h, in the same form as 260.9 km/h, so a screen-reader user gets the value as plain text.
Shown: 10 km/h
